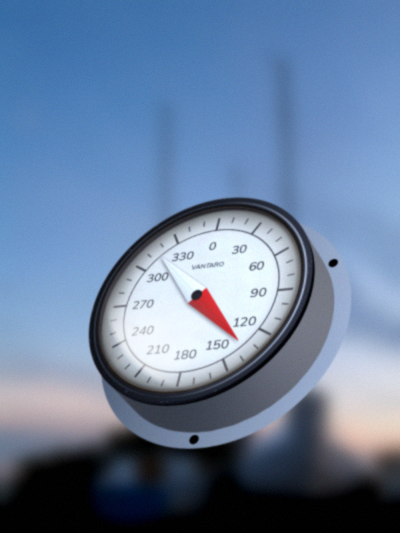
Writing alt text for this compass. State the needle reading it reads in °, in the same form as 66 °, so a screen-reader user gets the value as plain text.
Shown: 135 °
